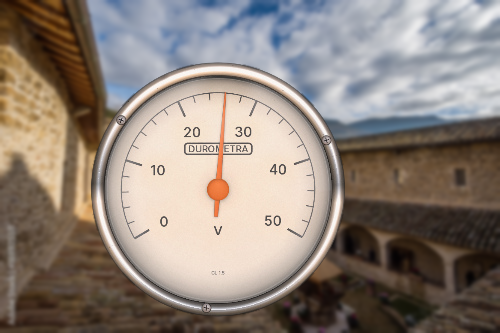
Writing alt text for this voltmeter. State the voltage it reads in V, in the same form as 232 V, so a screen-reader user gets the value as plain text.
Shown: 26 V
